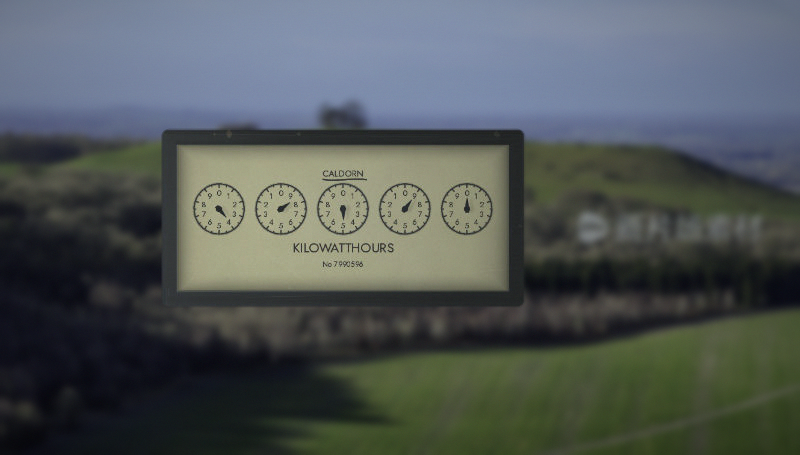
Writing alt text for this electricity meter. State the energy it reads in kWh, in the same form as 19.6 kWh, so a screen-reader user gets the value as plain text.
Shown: 38490 kWh
